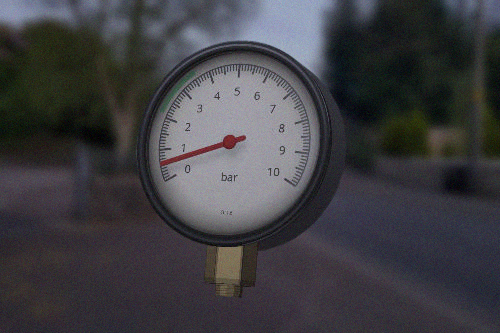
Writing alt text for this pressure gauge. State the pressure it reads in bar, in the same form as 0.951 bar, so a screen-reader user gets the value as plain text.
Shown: 0.5 bar
